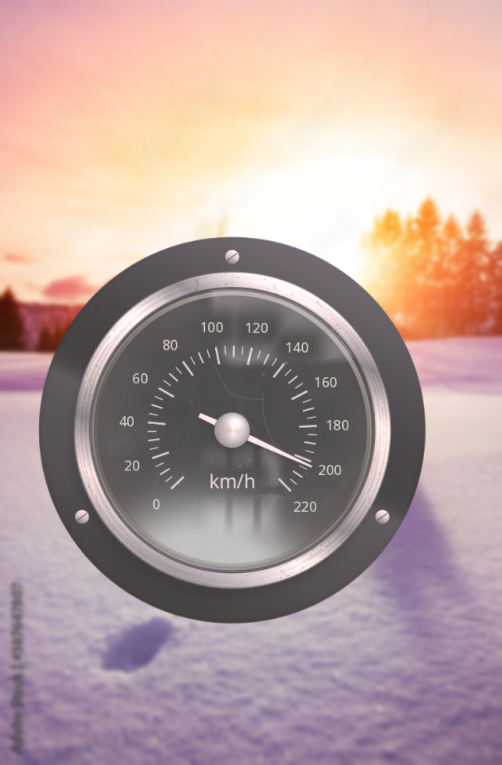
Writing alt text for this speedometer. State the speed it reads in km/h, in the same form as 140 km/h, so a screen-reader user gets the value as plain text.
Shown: 202.5 km/h
